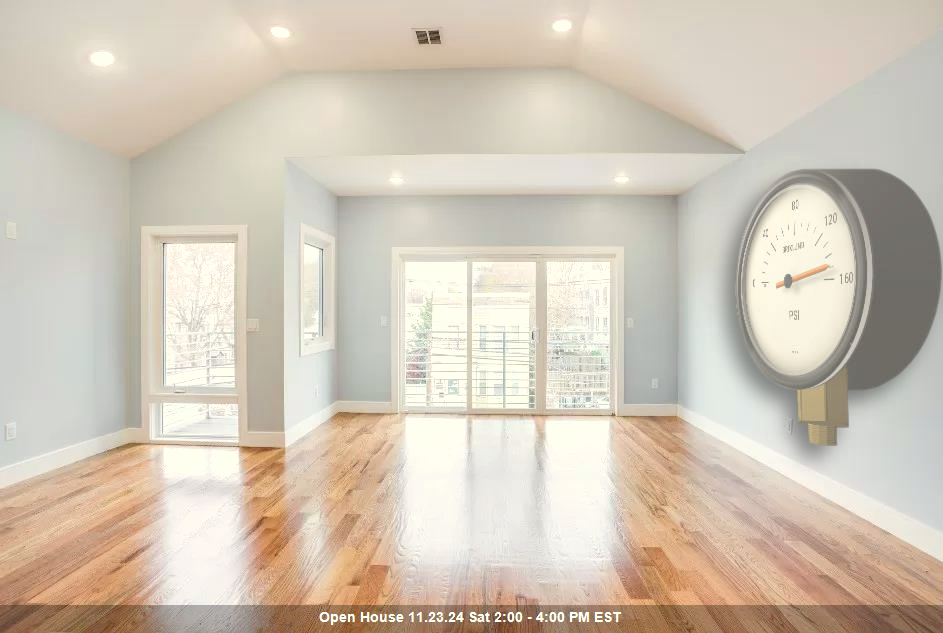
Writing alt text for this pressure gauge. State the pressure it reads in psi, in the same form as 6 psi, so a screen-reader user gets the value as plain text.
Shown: 150 psi
